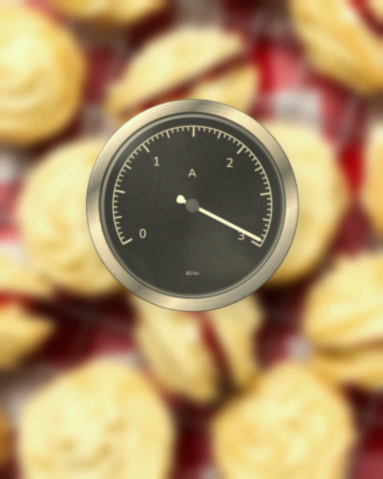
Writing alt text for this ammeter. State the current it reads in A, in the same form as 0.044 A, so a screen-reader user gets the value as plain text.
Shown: 2.95 A
